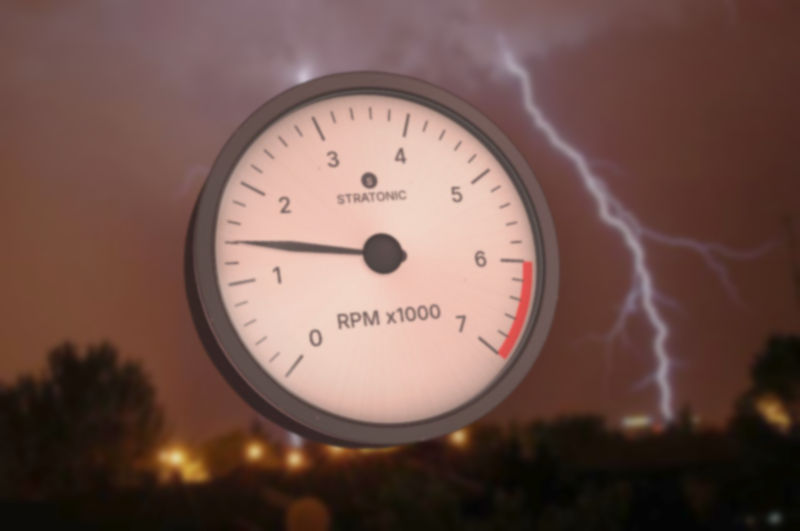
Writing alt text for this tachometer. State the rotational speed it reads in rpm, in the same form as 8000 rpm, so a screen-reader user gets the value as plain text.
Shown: 1400 rpm
